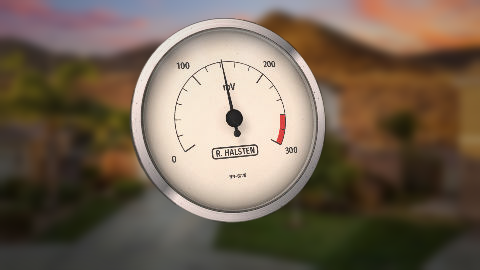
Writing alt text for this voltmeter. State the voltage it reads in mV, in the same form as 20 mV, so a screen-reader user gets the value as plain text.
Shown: 140 mV
